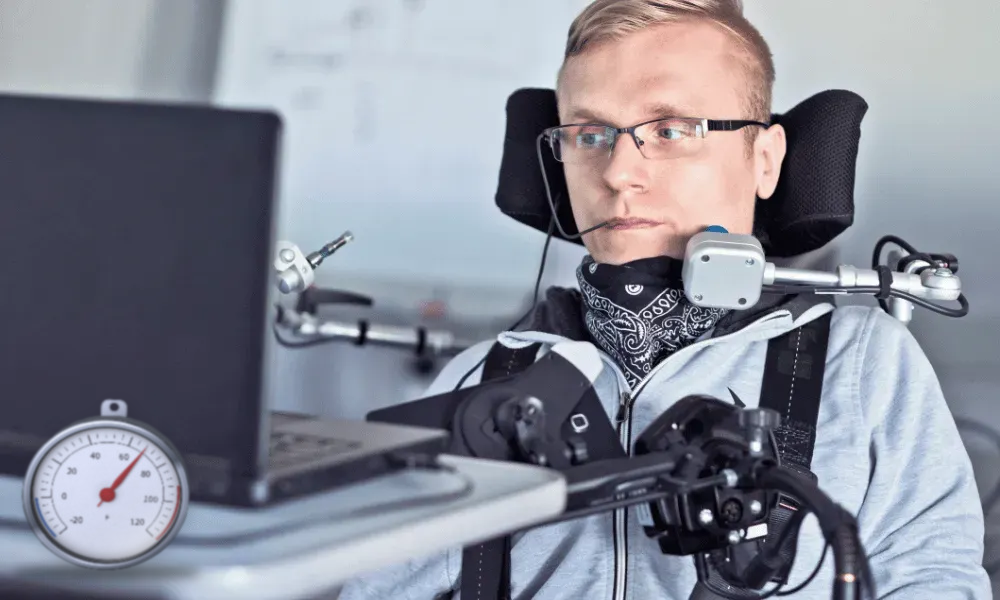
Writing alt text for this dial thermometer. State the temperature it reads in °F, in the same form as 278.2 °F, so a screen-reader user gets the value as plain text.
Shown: 68 °F
